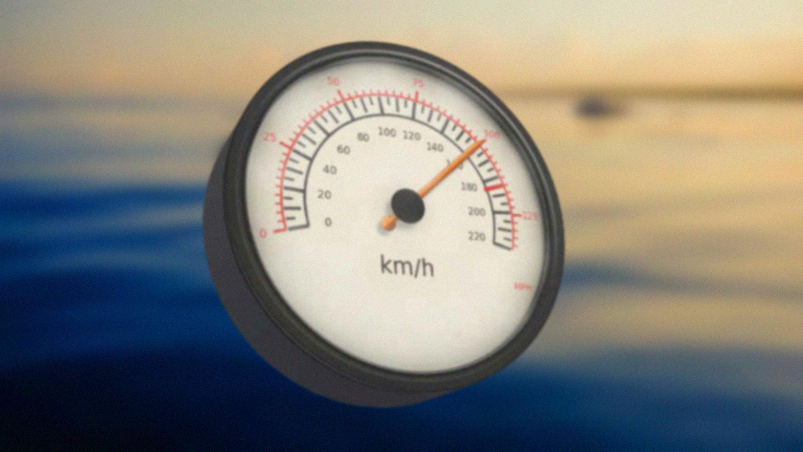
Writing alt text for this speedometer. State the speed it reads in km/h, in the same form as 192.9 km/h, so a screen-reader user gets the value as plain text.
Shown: 160 km/h
